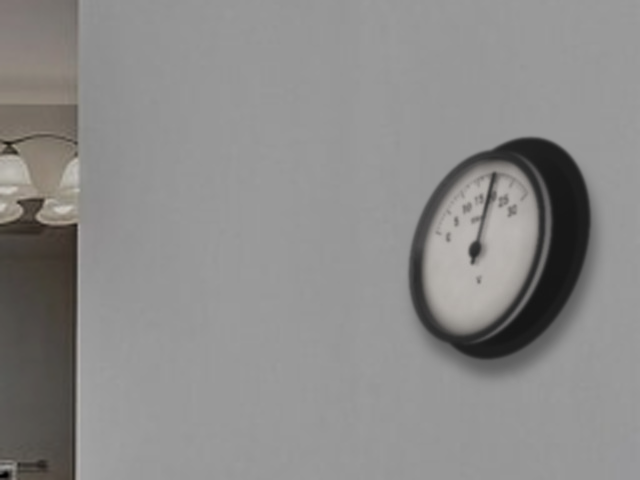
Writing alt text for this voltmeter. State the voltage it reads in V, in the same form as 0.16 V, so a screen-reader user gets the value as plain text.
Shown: 20 V
